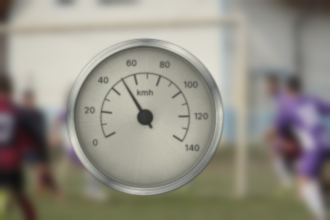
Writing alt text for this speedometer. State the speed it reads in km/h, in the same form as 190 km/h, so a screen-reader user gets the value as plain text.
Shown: 50 km/h
